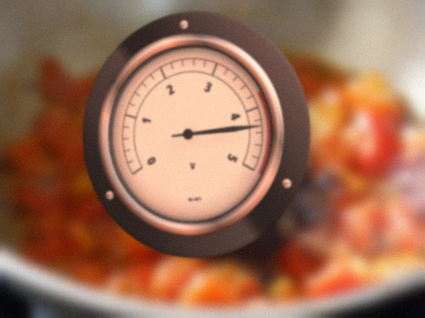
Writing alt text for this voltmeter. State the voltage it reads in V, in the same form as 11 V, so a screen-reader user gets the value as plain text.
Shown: 4.3 V
